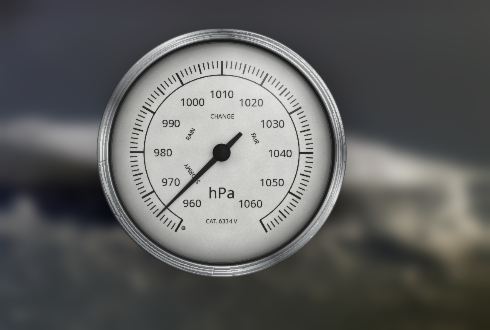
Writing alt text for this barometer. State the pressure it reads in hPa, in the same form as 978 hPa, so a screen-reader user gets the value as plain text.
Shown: 965 hPa
